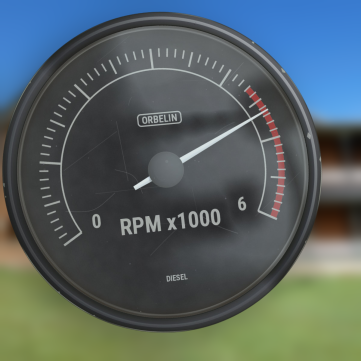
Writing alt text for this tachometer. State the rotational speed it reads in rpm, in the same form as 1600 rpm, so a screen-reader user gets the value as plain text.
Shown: 4650 rpm
